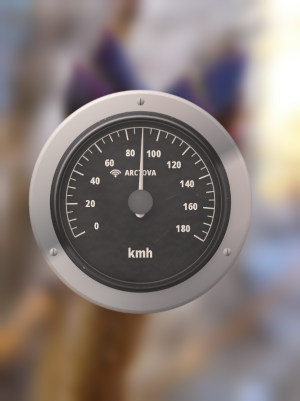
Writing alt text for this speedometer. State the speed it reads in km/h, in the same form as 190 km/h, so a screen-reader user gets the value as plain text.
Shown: 90 km/h
